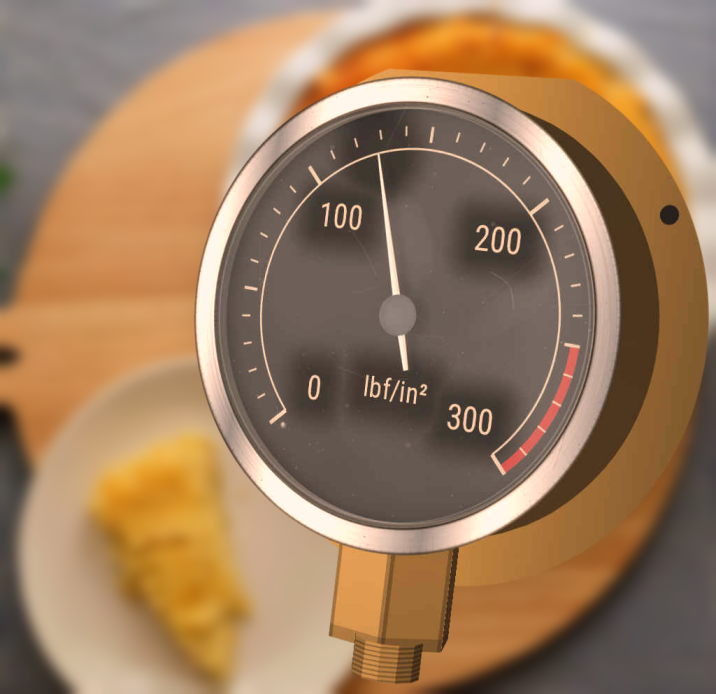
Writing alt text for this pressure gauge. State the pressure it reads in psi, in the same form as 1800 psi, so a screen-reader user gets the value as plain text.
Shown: 130 psi
